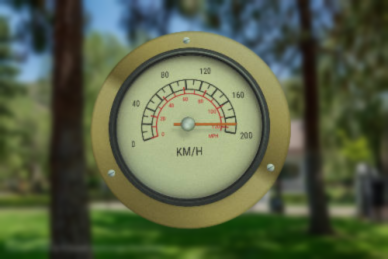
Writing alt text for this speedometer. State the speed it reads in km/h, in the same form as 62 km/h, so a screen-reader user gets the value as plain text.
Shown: 190 km/h
